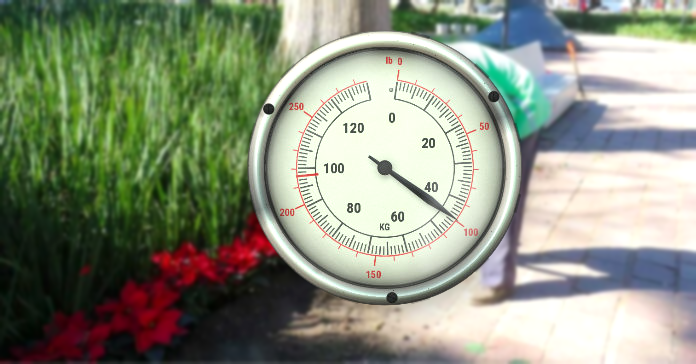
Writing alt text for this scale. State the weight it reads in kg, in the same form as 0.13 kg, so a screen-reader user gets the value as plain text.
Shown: 45 kg
